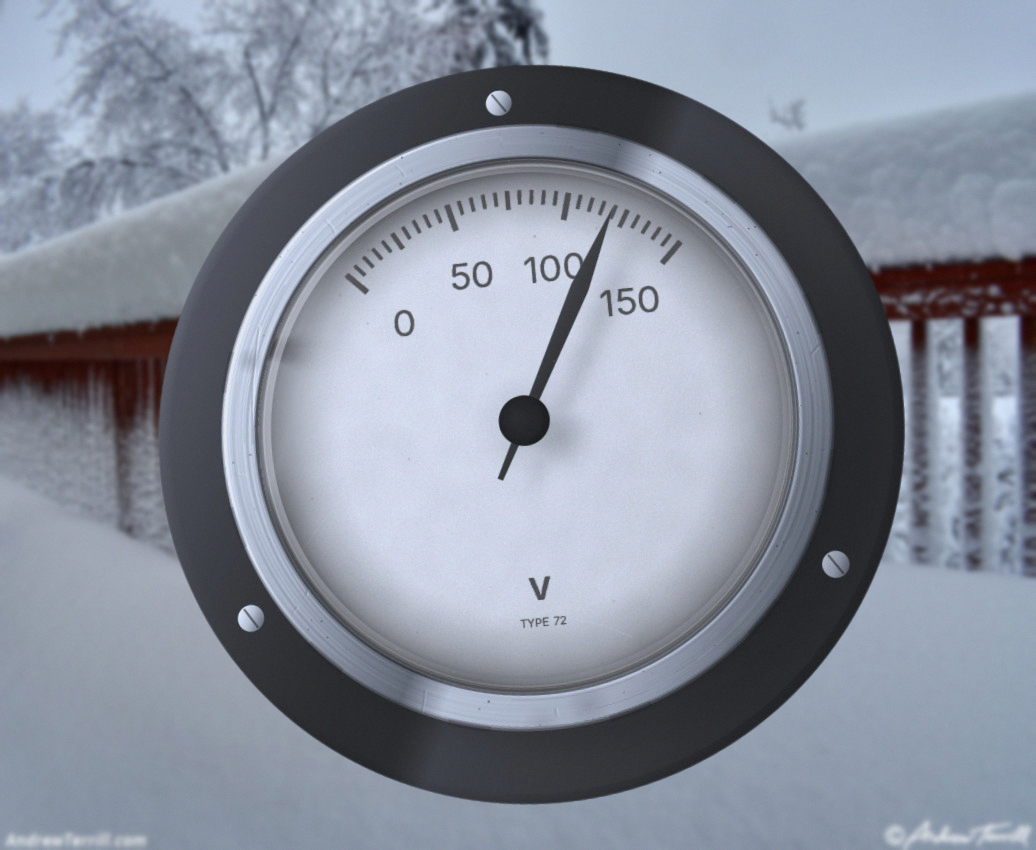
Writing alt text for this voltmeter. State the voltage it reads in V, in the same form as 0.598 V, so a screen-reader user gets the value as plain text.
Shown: 120 V
